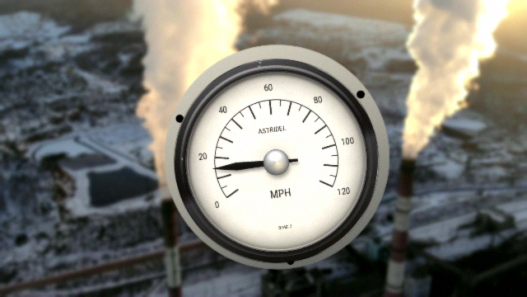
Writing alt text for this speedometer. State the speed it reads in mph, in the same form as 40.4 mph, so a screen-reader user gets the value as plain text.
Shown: 15 mph
